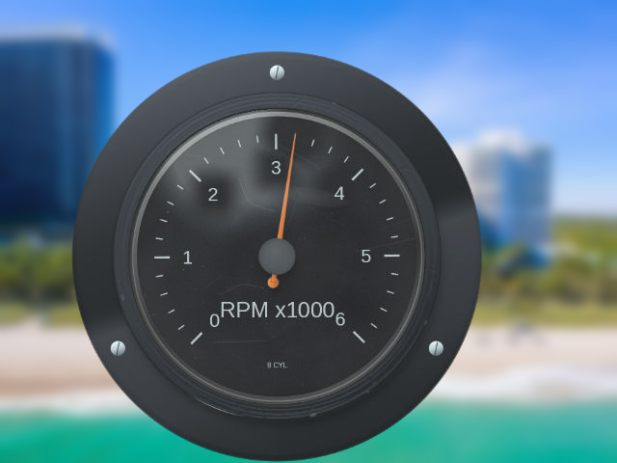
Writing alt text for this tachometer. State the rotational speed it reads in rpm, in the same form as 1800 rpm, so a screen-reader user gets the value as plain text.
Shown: 3200 rpm
